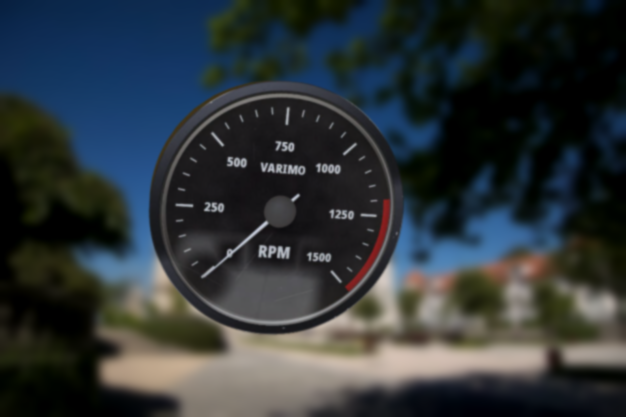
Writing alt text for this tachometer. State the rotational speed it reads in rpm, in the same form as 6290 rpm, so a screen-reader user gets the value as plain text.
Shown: 0 rpm
